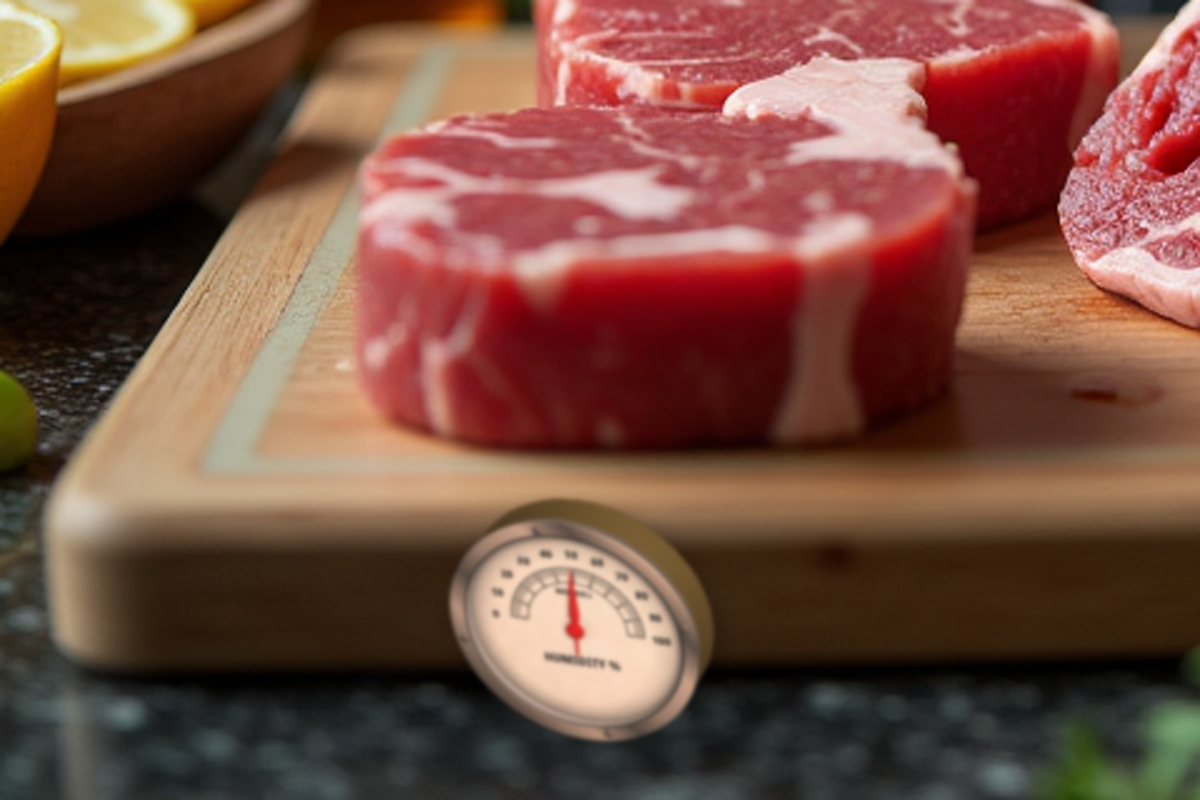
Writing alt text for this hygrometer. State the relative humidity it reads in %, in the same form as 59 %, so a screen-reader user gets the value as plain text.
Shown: 50 %
